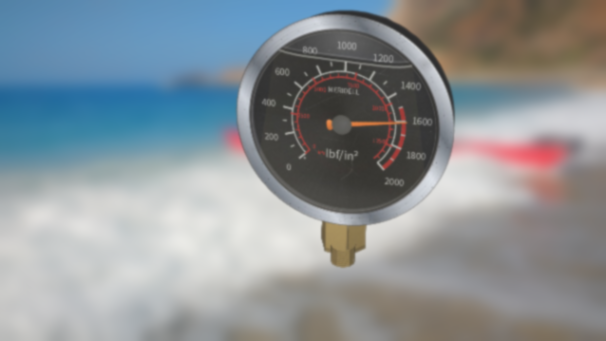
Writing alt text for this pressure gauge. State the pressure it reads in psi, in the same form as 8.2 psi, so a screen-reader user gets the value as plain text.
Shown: 1600 psi
